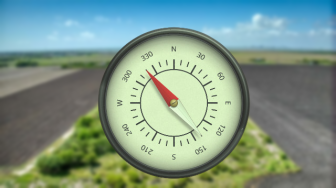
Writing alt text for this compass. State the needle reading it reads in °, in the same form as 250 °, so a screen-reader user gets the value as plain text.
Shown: 320 °
